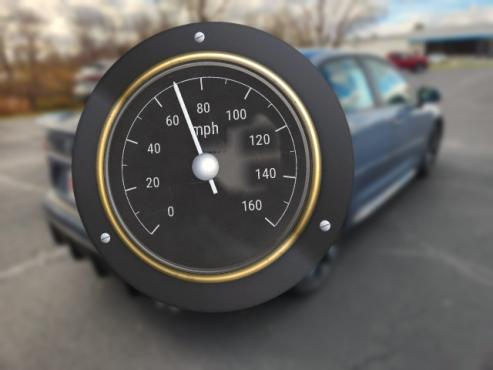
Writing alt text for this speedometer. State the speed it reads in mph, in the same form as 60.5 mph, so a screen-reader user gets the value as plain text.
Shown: 70 mph
